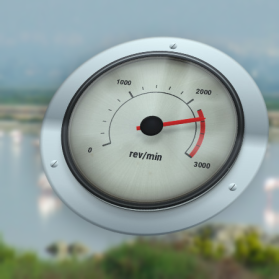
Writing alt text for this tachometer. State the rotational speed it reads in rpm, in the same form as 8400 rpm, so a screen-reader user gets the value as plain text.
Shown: 2400 rpm
